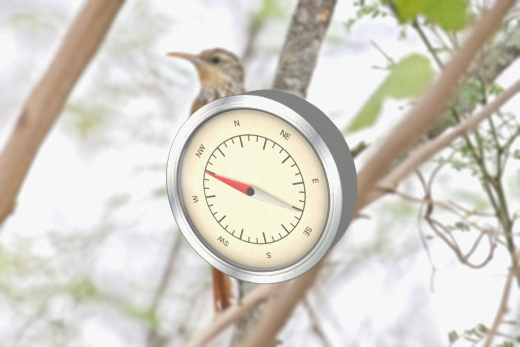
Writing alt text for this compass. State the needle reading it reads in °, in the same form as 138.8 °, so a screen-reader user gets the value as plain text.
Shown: 300 °
